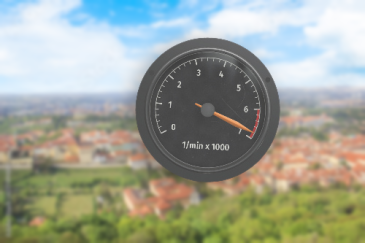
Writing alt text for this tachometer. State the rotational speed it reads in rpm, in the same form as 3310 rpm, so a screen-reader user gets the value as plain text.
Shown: 6800 rpm
